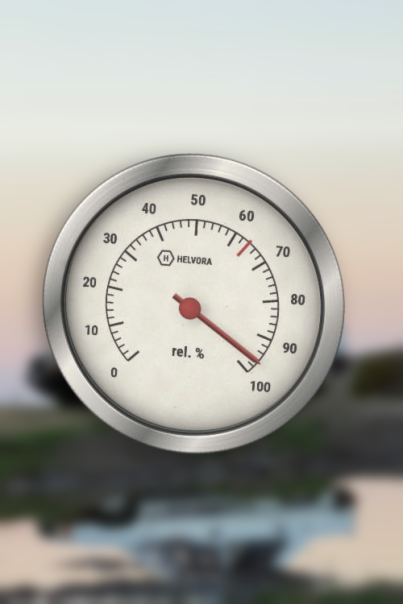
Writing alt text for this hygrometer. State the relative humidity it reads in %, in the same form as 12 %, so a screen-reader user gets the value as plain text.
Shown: 96 %
